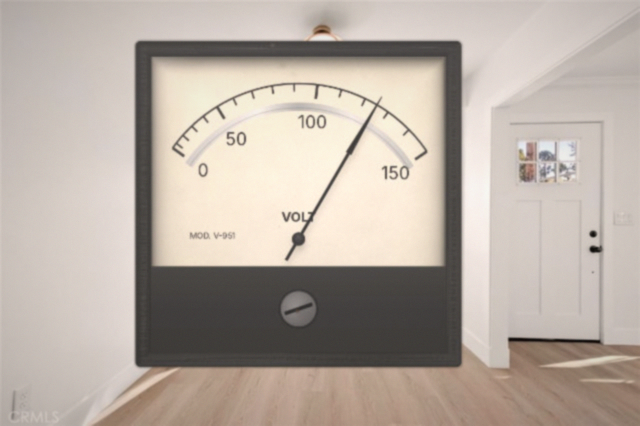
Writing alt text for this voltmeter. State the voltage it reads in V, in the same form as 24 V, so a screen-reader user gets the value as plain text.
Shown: 125 V
